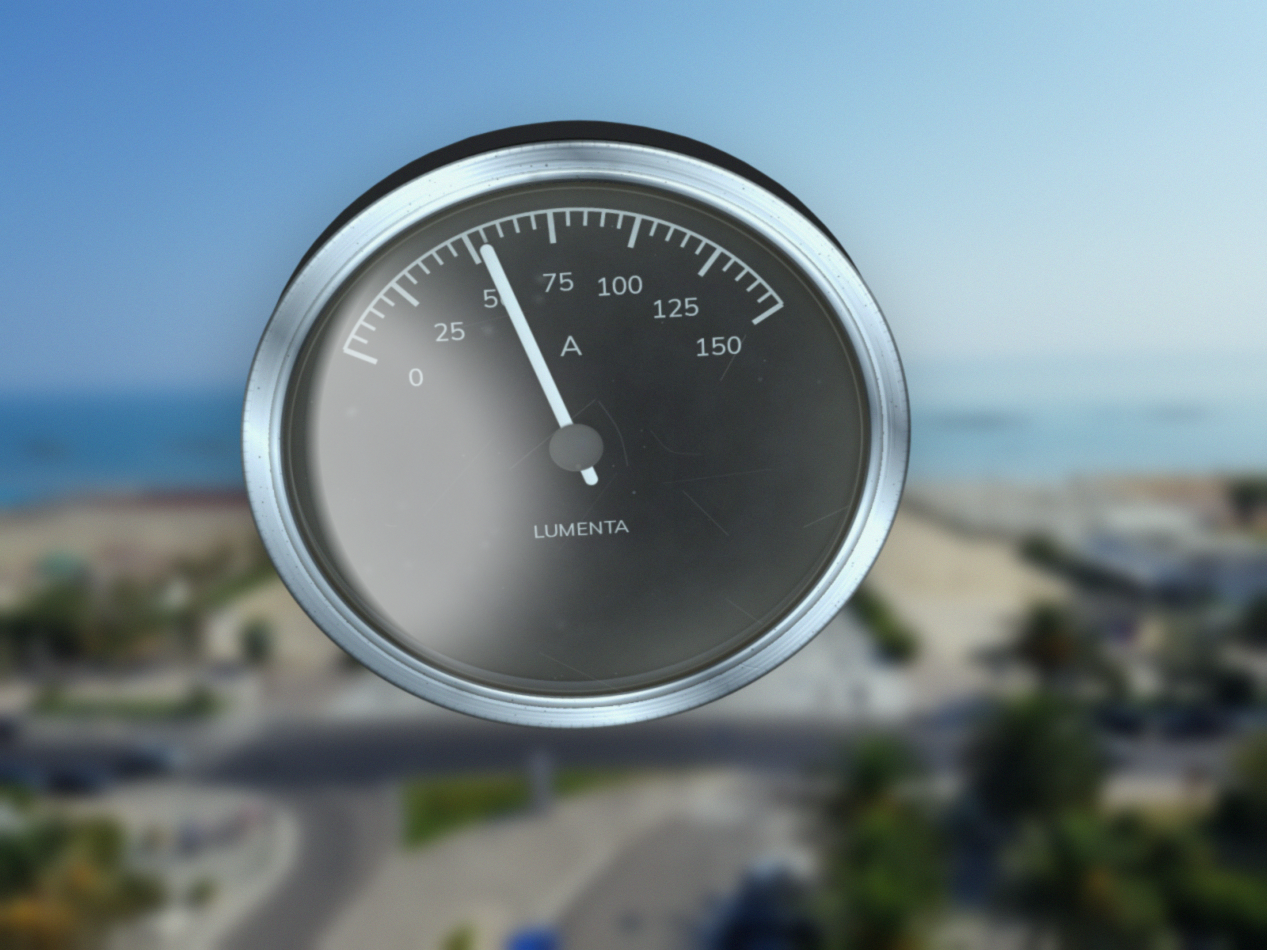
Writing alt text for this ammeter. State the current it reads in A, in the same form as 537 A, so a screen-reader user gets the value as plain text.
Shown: 55 A
